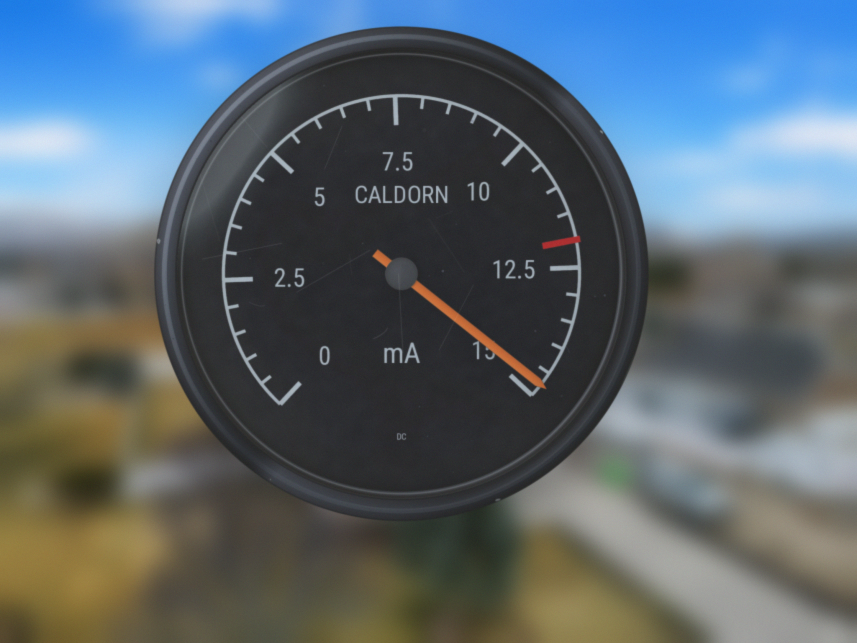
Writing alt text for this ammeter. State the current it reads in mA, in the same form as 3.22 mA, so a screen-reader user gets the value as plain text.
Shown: 14.75 mA
